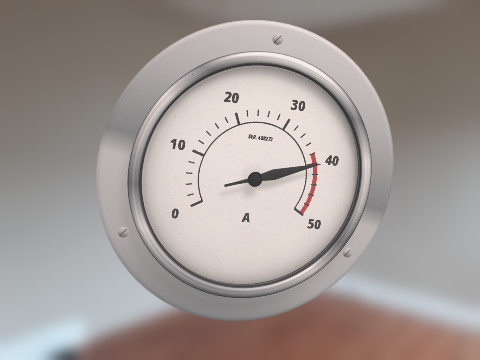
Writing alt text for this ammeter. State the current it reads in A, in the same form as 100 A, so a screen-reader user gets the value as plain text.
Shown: 40 A
